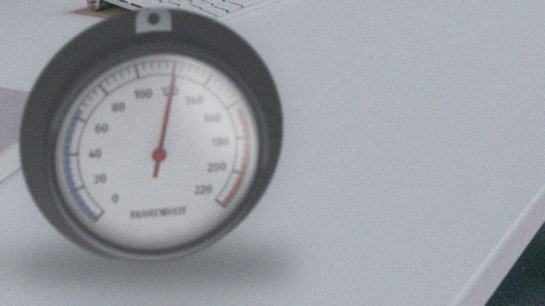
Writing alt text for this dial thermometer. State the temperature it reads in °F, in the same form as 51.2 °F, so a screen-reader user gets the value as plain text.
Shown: 120 °F
